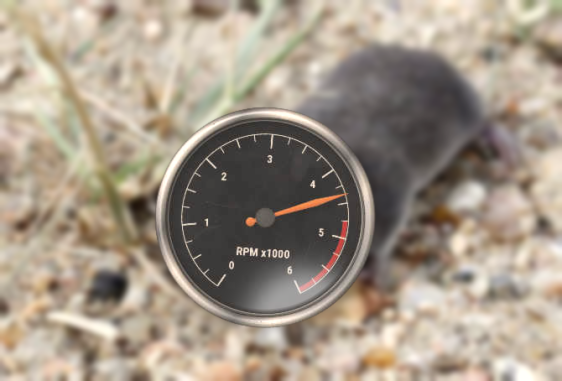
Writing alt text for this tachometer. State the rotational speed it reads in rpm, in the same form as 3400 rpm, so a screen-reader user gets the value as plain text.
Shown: 4375 rpm
